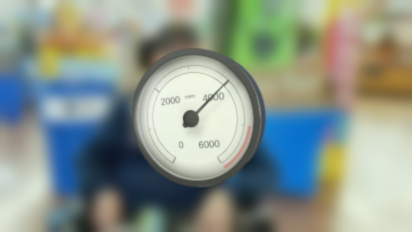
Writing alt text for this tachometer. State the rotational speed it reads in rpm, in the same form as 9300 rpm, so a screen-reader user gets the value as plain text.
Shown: 4000 rpm
